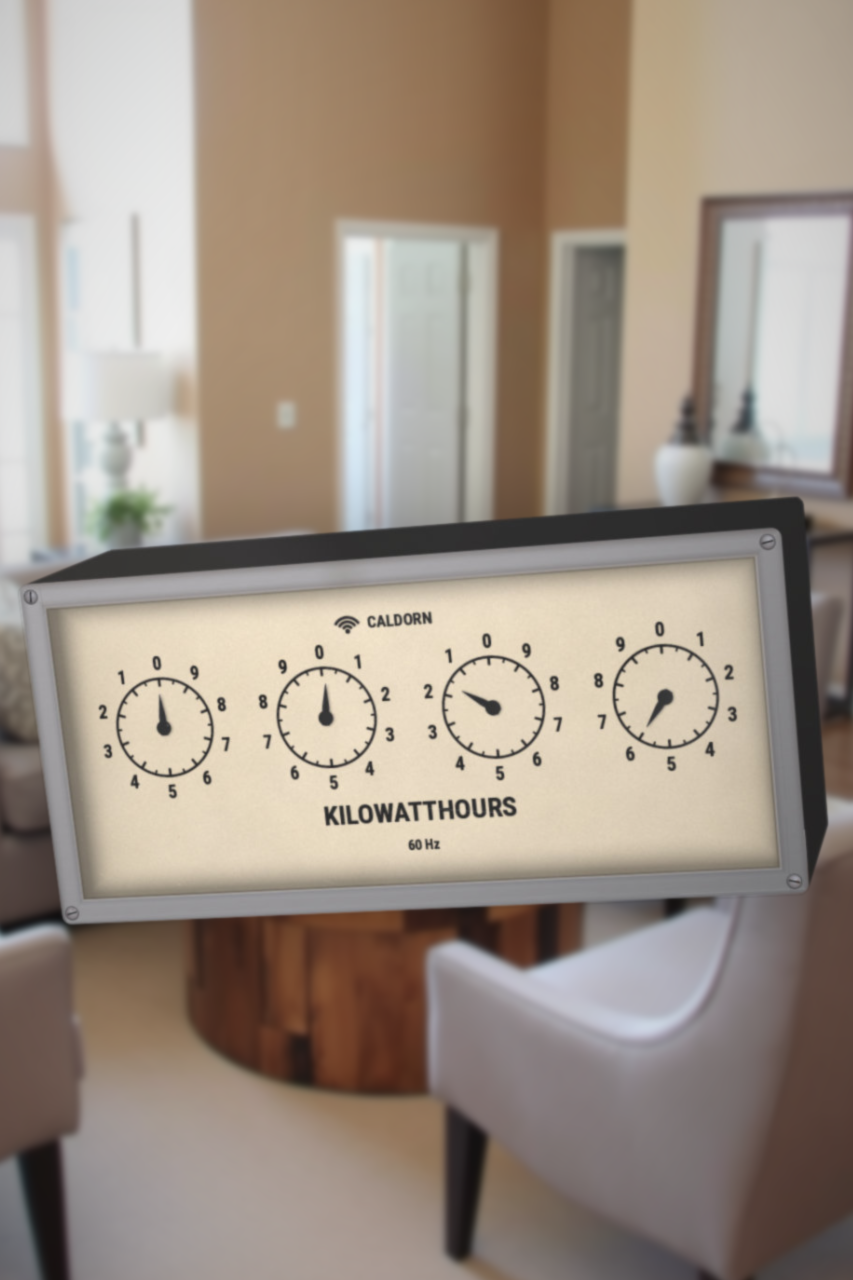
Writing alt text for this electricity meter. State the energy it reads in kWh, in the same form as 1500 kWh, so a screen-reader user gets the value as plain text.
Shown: 16 kWh
